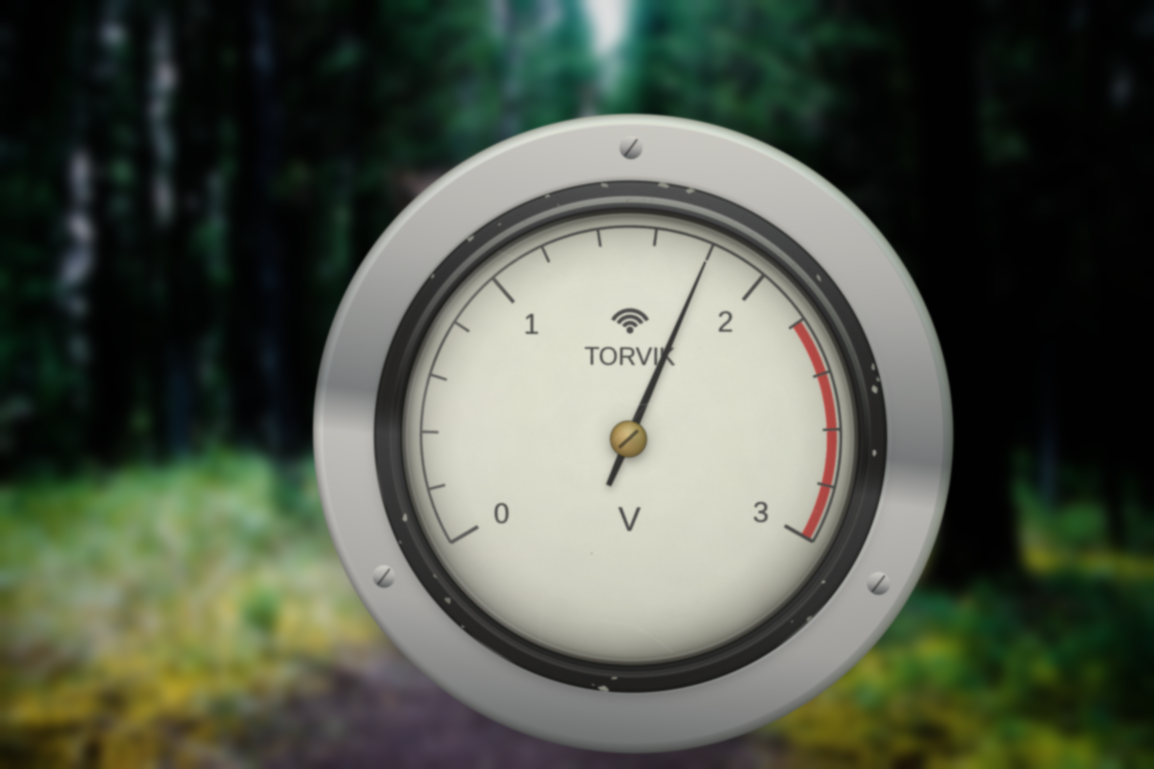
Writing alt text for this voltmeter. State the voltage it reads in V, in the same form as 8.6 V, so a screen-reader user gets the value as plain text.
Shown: 1.8 V
